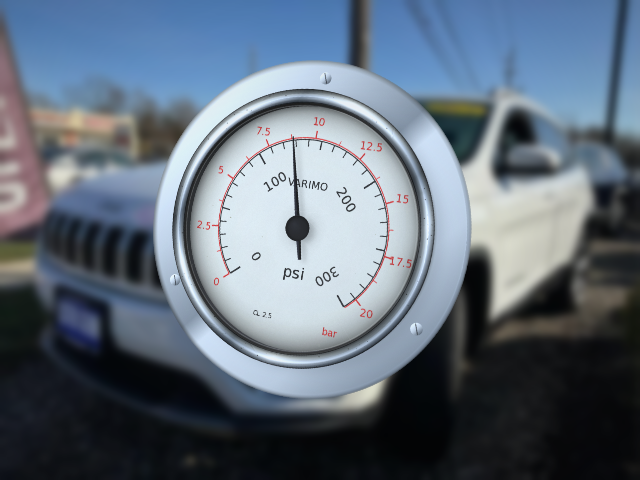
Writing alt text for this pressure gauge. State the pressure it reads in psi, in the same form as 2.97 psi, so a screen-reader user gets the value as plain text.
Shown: 130 psi
